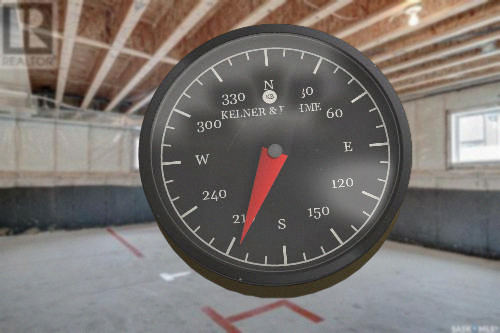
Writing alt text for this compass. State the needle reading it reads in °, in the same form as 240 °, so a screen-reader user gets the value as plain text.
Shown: 205 °
